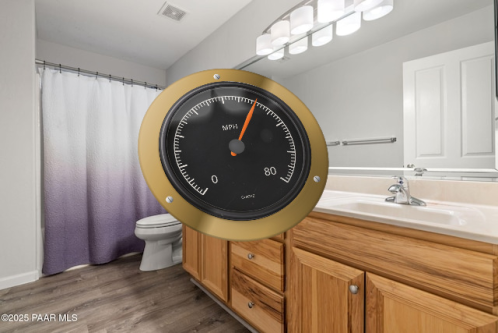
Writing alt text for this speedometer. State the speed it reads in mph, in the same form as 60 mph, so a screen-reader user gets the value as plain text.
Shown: 50 mph
